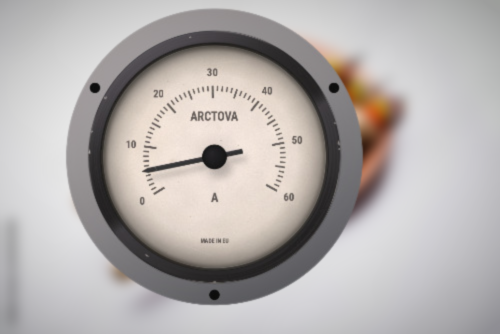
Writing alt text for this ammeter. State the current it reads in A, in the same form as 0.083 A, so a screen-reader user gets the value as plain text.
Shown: 5 A
